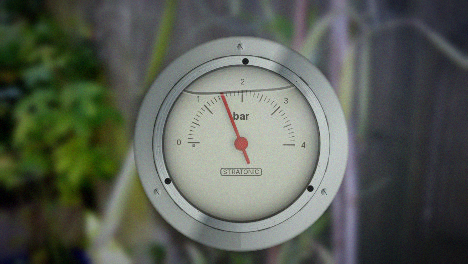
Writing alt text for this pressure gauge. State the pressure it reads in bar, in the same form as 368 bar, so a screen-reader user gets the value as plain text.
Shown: 1.5 bar
